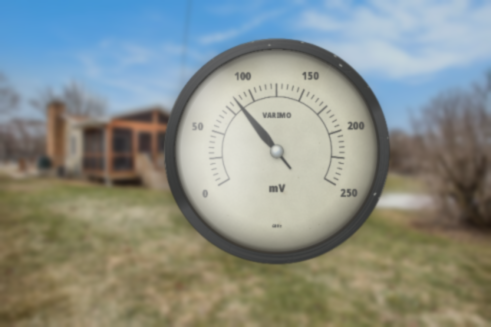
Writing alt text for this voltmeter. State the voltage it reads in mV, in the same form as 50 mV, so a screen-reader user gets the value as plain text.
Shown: 85 mV
